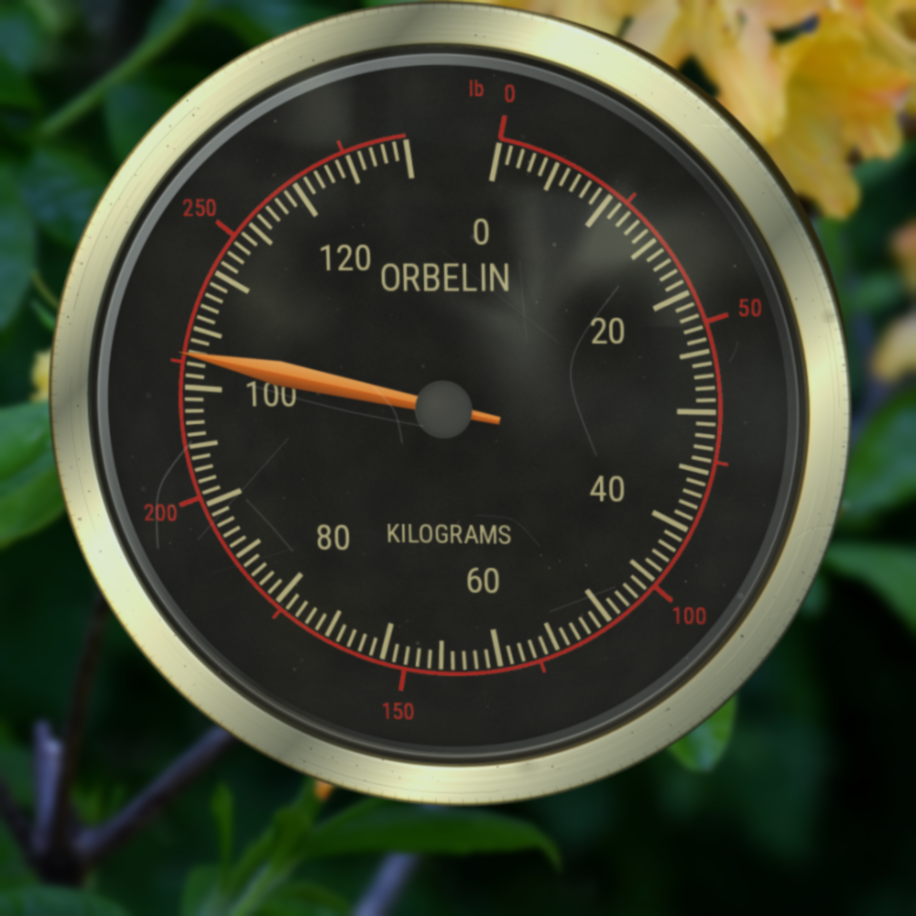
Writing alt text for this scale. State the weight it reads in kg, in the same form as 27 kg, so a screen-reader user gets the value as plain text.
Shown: 103 kg
